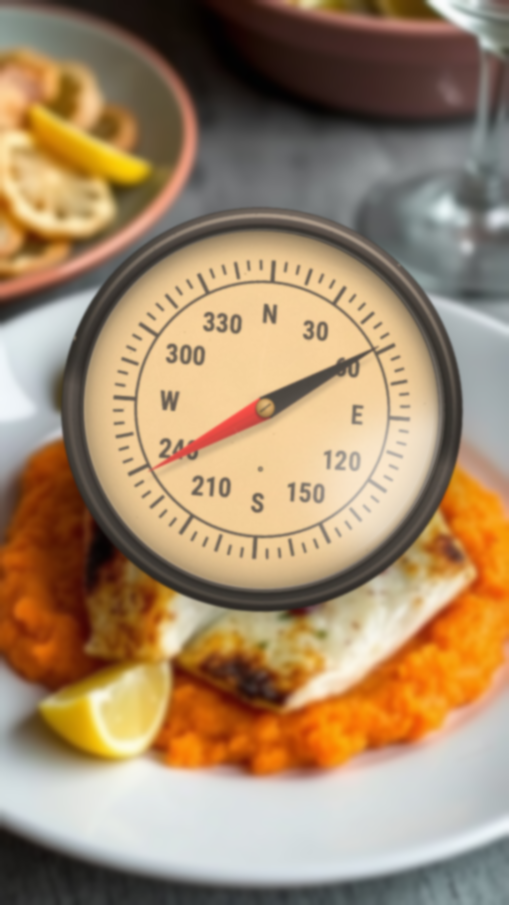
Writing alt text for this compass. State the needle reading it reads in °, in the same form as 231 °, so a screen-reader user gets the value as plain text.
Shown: 237.5 °
